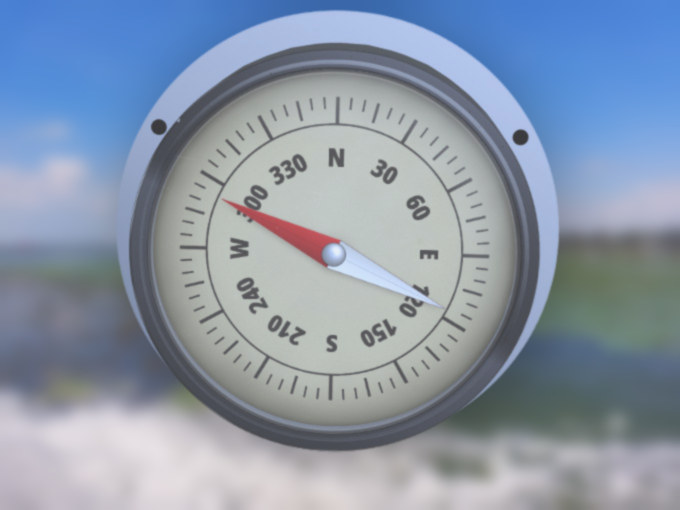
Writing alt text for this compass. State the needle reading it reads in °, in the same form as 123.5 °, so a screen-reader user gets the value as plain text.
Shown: 295 °
